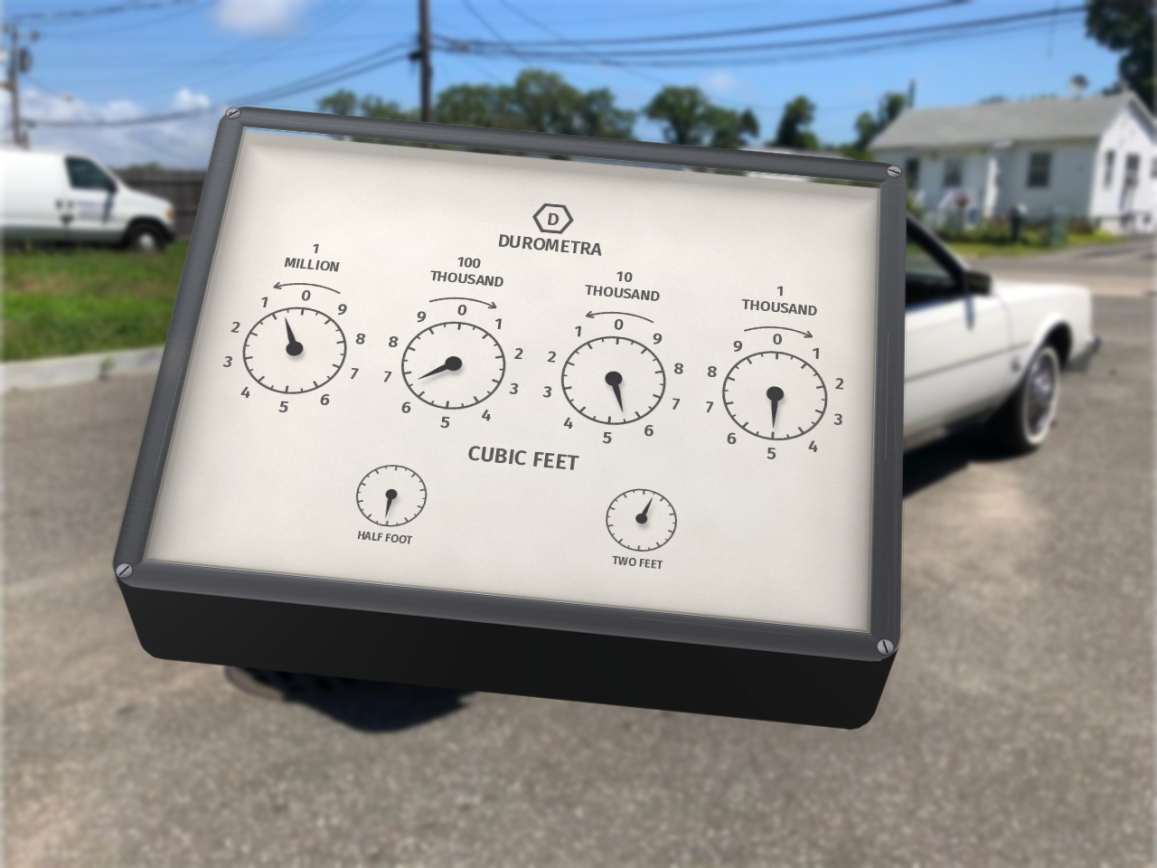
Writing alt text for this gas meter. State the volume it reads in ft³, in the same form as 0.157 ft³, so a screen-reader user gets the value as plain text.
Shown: 65500 ft³
